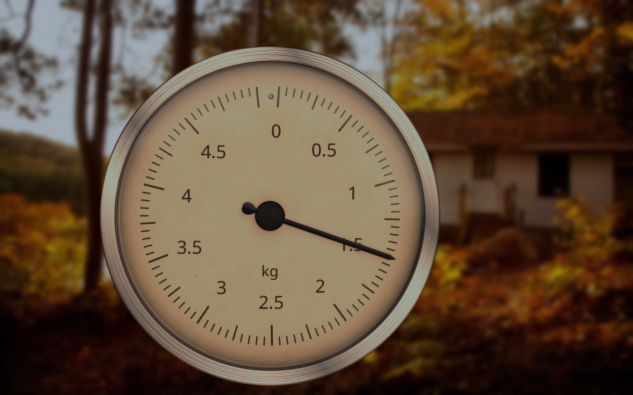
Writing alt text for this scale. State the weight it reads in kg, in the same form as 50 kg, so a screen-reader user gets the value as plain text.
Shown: 1.5 kg
